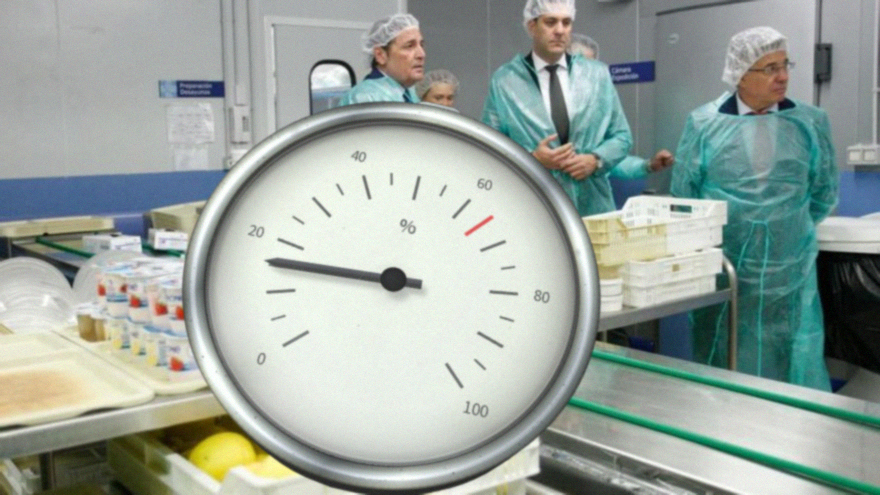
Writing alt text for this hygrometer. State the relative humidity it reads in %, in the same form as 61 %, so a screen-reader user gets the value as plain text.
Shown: 15 %
